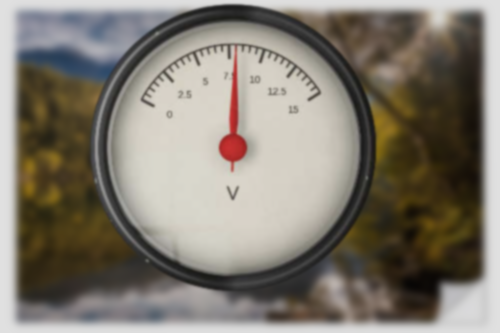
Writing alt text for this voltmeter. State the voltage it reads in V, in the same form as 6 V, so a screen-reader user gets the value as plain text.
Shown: 8 V
